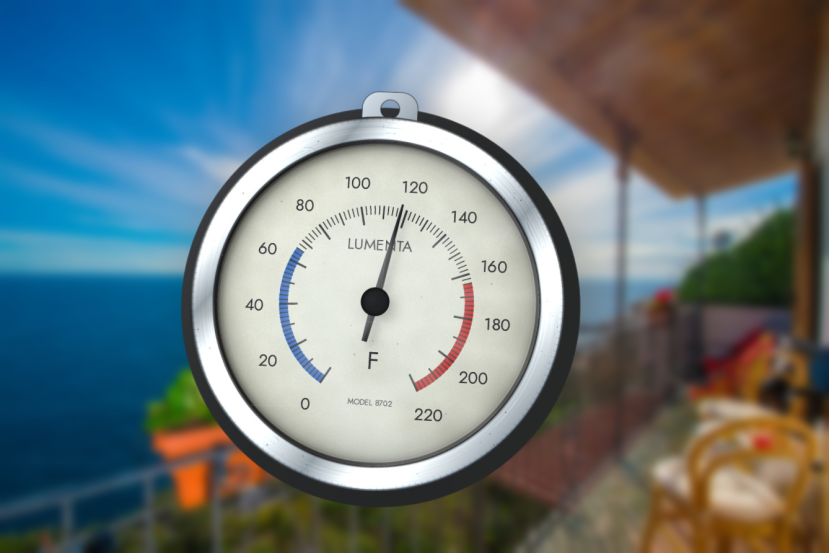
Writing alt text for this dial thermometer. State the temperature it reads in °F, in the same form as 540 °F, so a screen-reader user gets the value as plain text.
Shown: 118 °F
